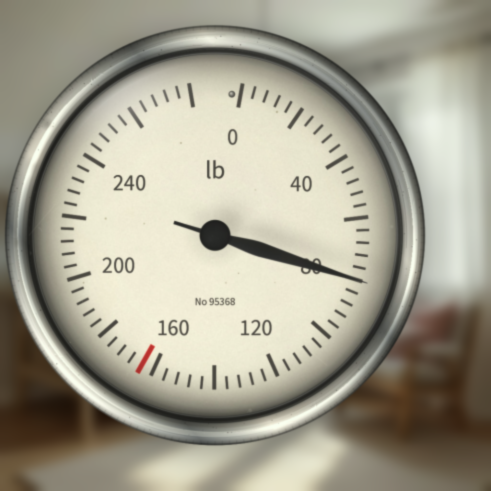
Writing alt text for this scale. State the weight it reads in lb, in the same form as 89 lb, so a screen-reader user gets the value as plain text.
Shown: 80 lb
